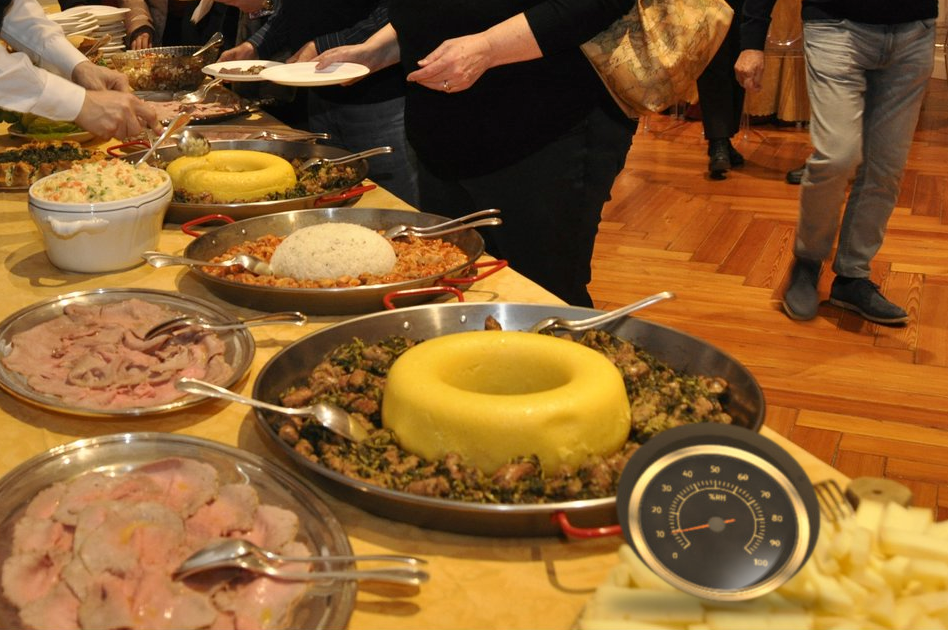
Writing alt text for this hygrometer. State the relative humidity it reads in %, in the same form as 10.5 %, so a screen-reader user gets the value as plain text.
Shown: 10 %
